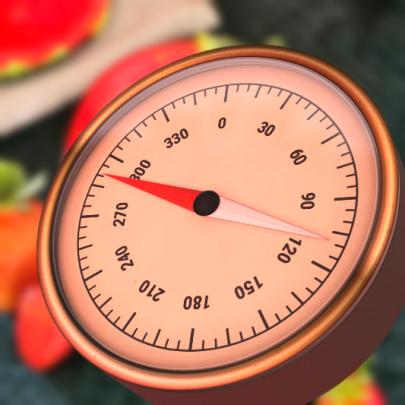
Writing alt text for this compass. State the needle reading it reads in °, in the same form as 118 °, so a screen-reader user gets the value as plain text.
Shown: 290 °
